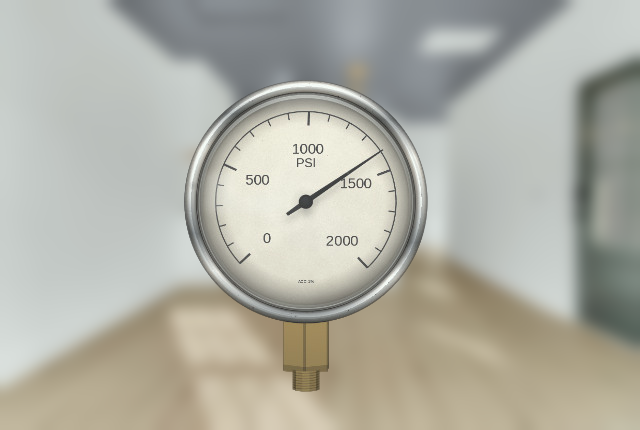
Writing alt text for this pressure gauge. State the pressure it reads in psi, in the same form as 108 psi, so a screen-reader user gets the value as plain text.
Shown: 1400 psi
